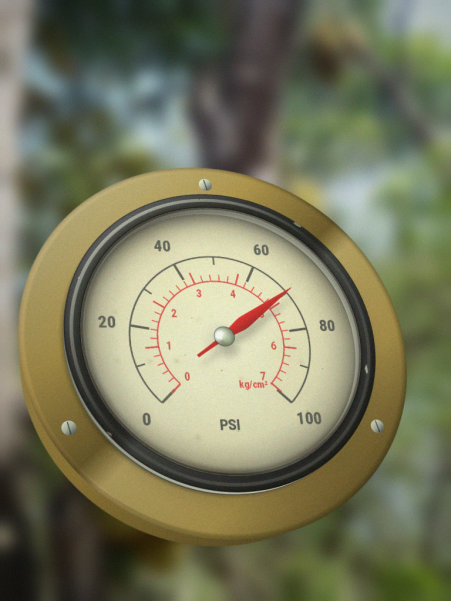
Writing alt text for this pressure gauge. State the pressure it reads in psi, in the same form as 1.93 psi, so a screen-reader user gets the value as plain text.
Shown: 70 psi
